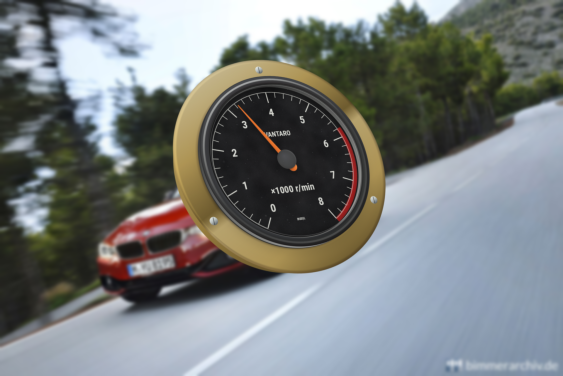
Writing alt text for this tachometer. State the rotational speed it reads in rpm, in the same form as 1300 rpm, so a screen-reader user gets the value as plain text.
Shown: 3200 rpm
